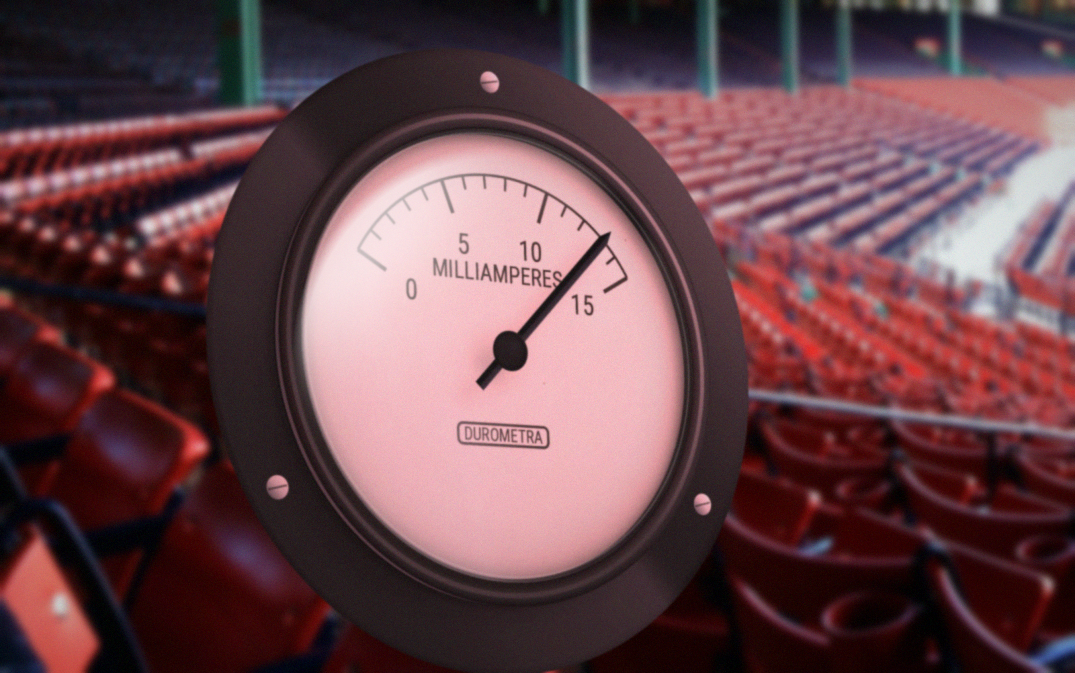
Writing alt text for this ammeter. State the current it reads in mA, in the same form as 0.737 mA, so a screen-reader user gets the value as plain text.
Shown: 13 mA
